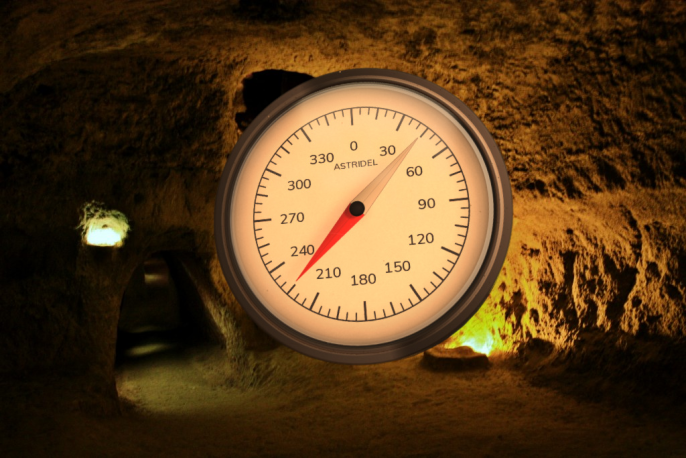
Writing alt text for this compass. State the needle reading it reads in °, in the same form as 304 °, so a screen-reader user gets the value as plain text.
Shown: 225 °
